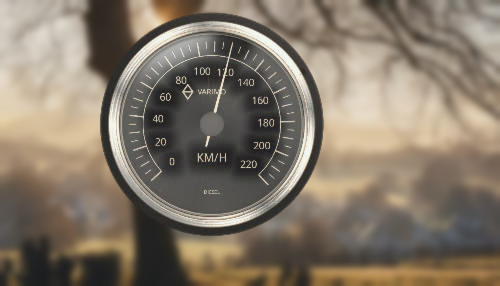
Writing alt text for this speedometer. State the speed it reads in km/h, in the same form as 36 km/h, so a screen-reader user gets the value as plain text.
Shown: 120 km/h
